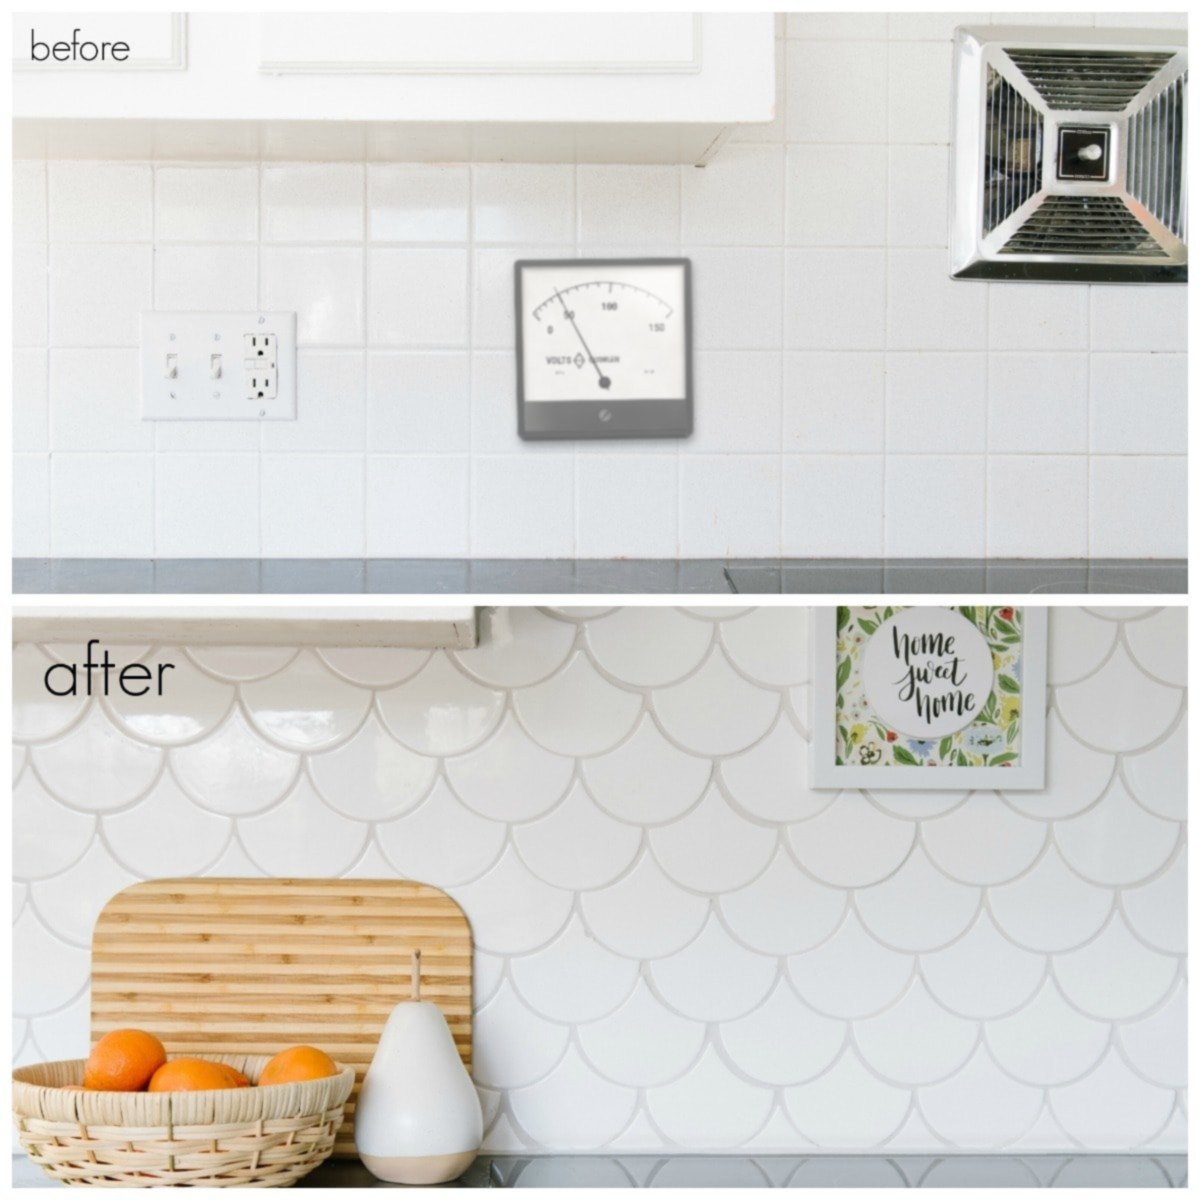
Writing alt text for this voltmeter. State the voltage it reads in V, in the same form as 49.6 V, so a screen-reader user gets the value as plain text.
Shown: 50 V
